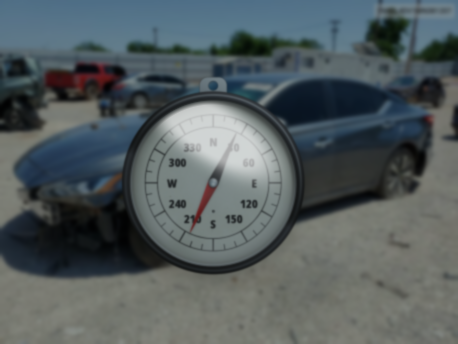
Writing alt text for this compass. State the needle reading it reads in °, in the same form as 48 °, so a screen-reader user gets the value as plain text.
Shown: 205 °
